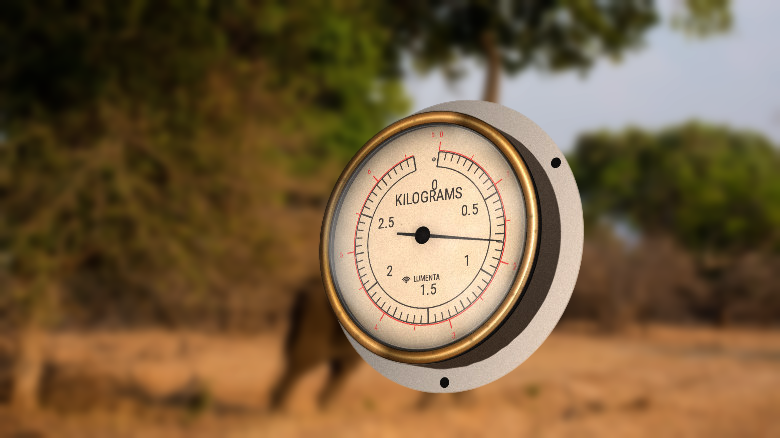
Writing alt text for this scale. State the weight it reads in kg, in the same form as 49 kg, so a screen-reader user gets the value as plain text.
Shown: 0.8 kg
